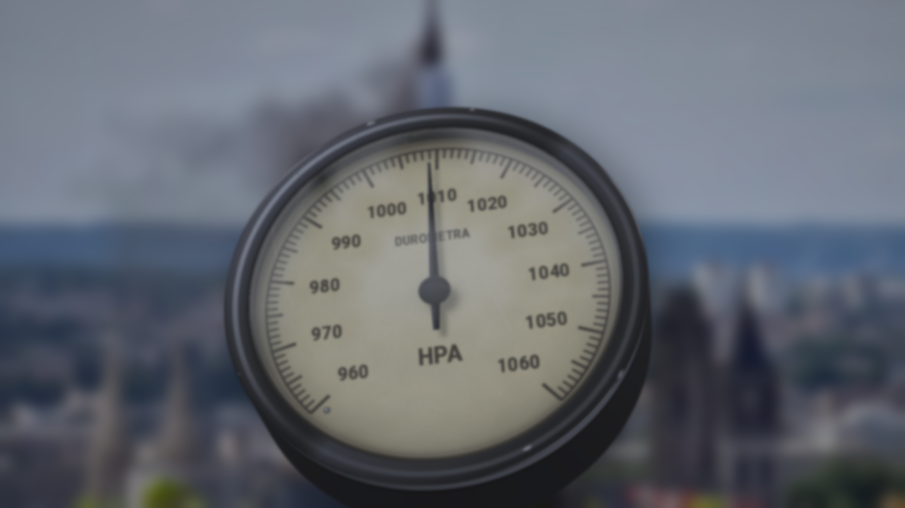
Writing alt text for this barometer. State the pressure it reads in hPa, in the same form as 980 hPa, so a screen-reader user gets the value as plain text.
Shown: 1009 hPa
